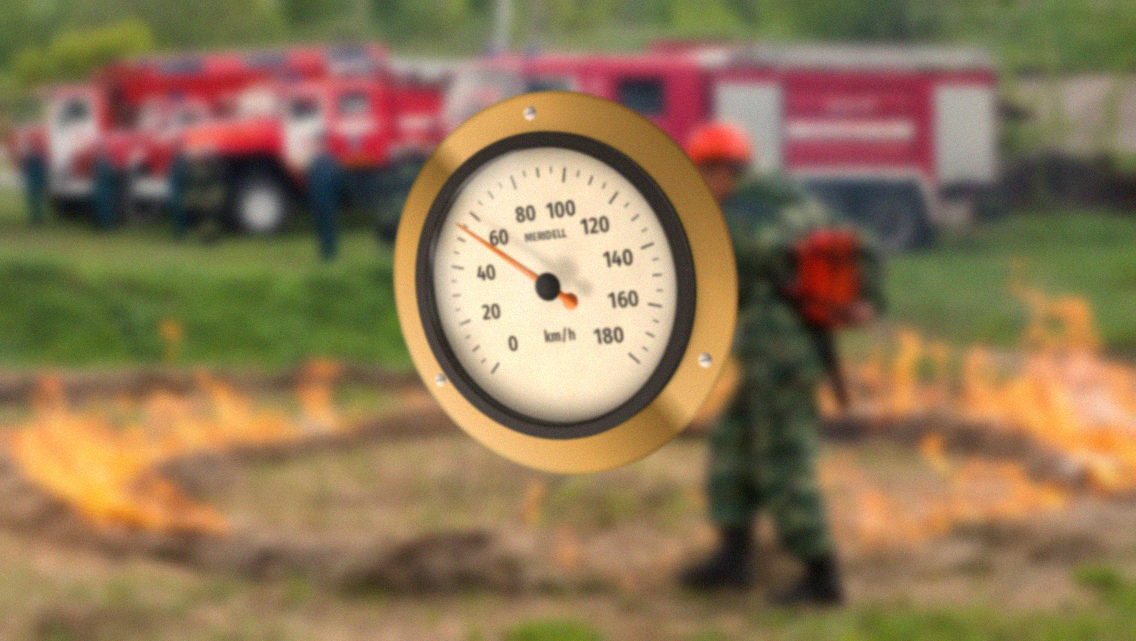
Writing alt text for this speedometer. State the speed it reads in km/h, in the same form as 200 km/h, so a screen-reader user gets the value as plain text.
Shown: 55 km/h
